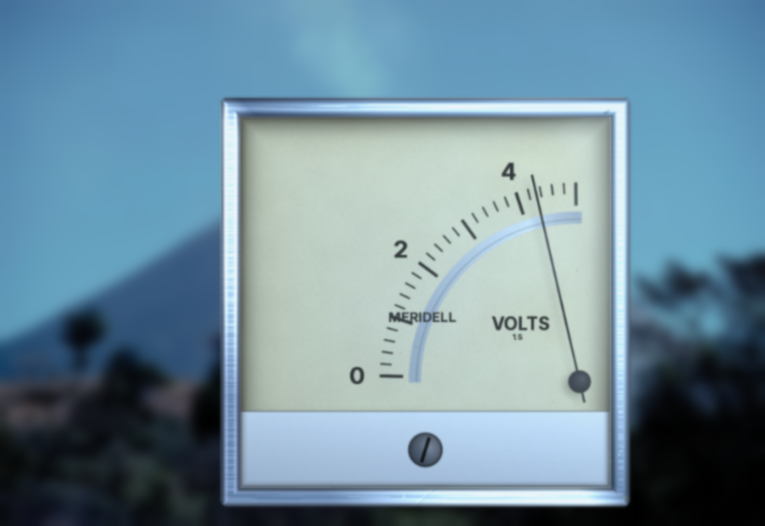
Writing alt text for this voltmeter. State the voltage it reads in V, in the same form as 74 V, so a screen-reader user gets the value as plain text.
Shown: 4.3 V
